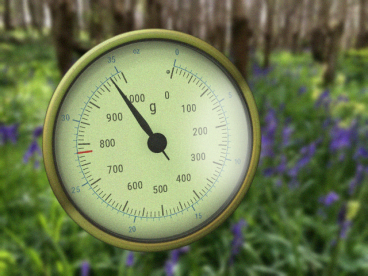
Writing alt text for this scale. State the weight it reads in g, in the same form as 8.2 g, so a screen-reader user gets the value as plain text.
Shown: 970 g
